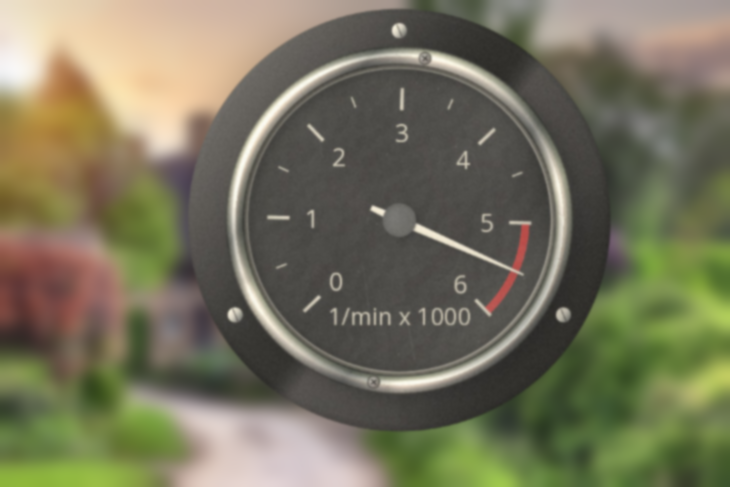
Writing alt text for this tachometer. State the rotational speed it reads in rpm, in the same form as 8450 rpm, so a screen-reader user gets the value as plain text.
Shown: 5500 rpm
